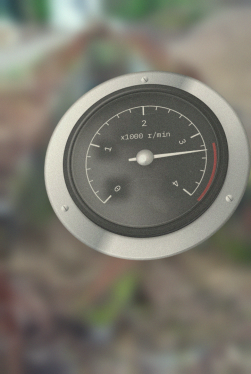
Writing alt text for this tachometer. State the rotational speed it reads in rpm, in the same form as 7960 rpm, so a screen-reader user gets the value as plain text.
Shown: 3300 rpm
